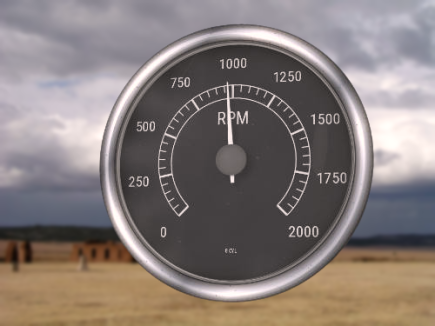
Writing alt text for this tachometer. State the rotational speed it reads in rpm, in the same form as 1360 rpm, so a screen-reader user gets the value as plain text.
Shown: 975 rpm
